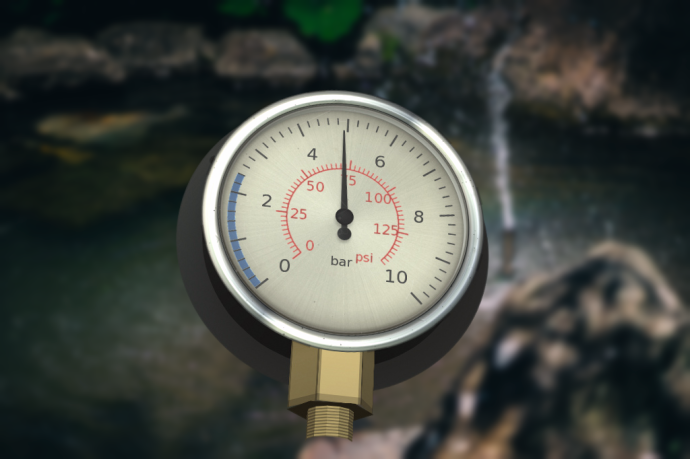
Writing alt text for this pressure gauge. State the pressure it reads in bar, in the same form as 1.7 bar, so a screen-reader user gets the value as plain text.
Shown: 4.9 bar
